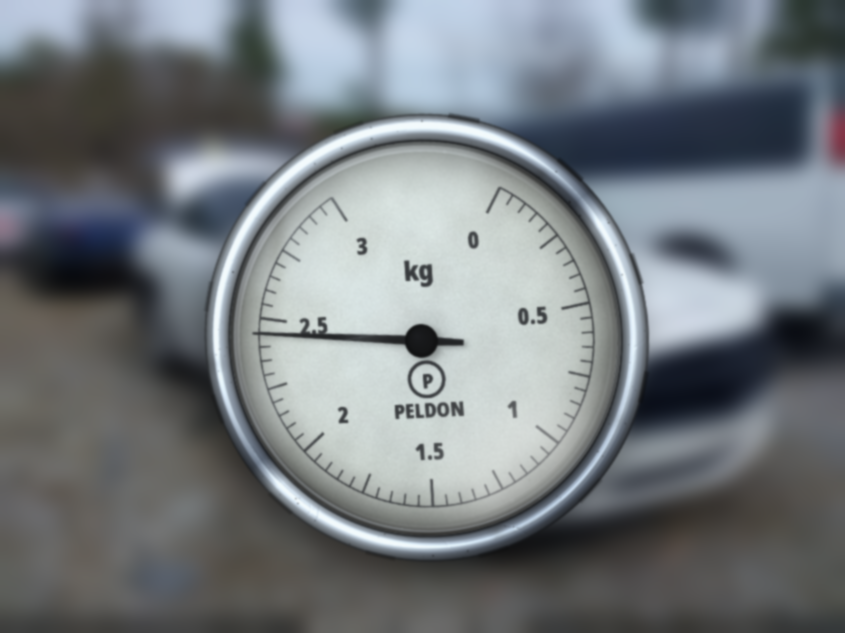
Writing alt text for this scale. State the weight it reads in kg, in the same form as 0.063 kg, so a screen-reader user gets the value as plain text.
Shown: 2.45 kg
